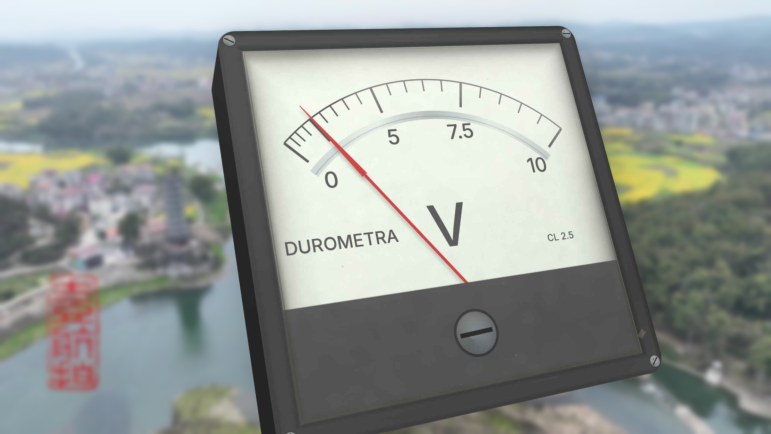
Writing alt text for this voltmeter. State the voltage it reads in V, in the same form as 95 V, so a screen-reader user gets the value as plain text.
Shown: 2.5 V
